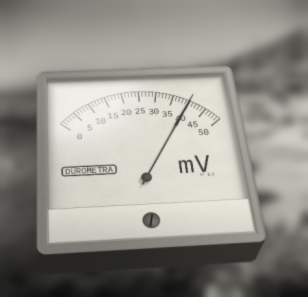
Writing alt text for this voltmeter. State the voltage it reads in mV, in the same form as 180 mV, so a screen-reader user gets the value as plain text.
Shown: 40 mV
